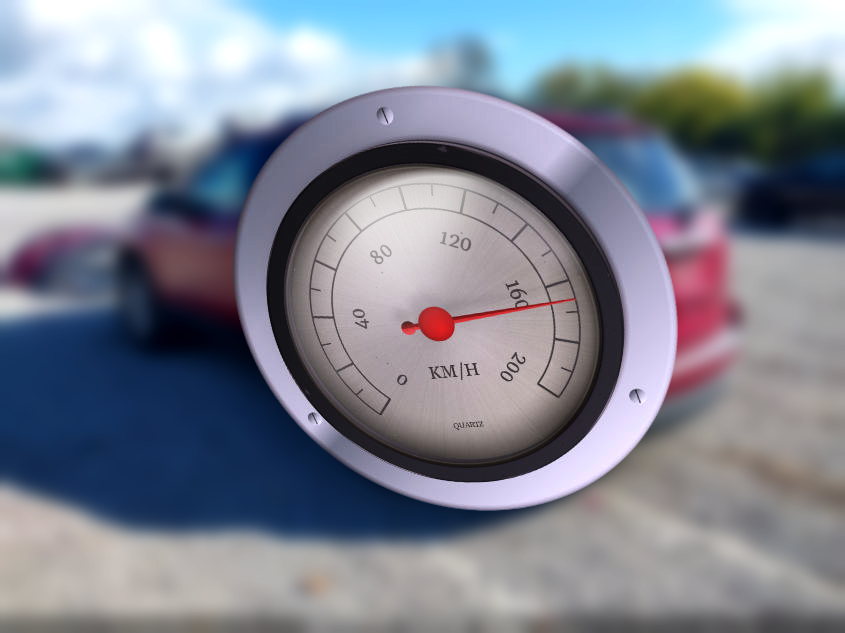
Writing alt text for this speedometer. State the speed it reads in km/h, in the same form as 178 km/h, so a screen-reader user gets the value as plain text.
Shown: 165 km/h
